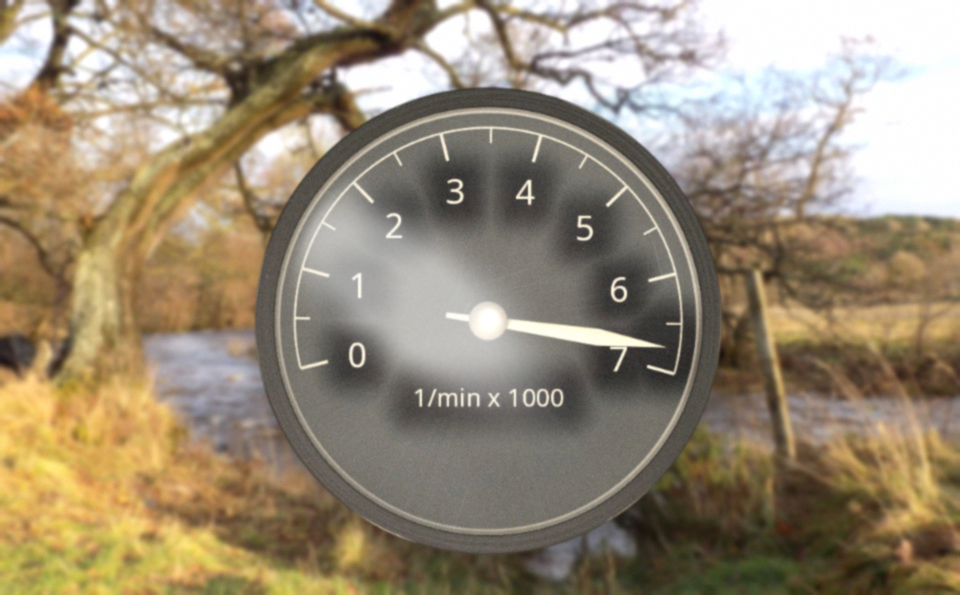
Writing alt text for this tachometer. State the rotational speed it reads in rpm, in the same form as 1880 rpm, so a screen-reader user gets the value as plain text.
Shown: 6750 rpm
